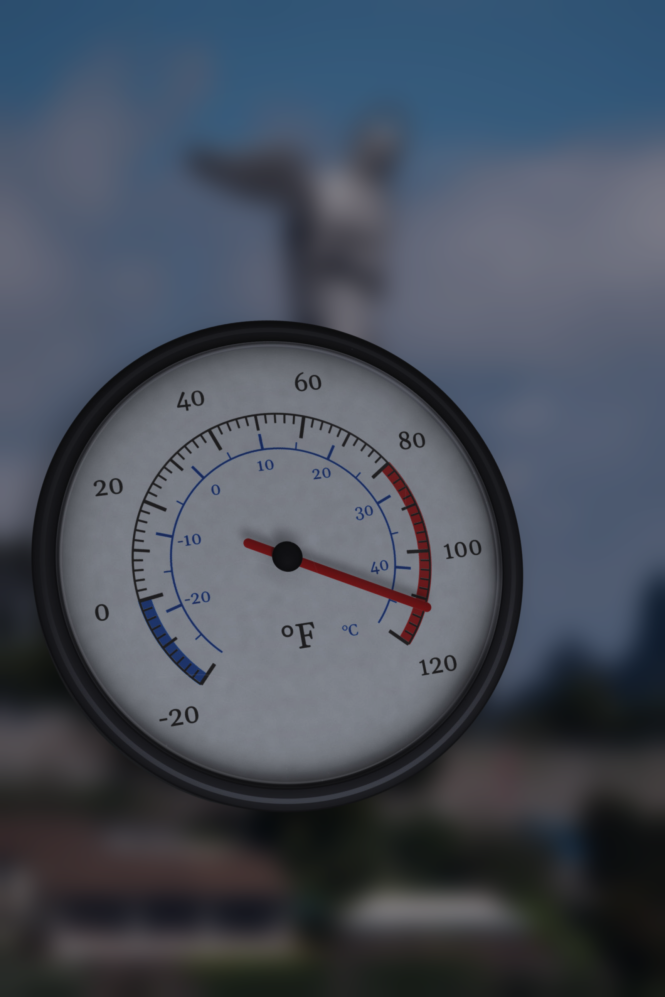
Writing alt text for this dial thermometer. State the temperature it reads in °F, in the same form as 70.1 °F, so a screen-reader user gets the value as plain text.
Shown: 112 °F
